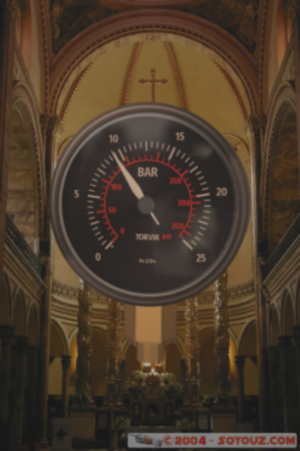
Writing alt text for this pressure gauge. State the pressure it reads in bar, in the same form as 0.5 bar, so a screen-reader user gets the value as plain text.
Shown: 9.5 bar
